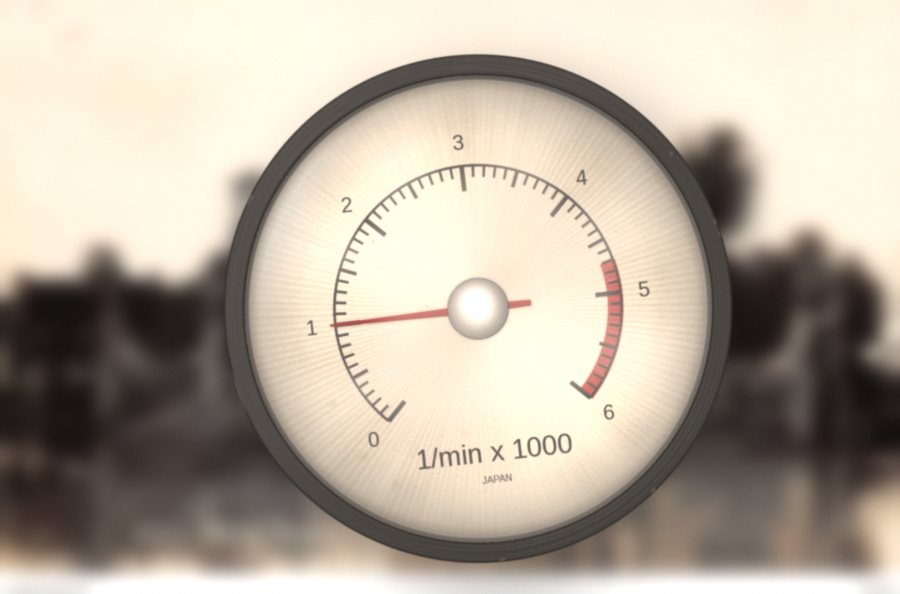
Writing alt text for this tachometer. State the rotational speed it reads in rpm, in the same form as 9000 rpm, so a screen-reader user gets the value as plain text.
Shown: 1000 rpm
